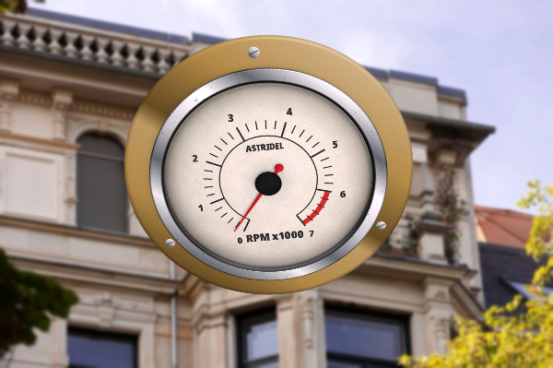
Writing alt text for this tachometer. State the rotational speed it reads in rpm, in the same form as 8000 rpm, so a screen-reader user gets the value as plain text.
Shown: 200 rpm
